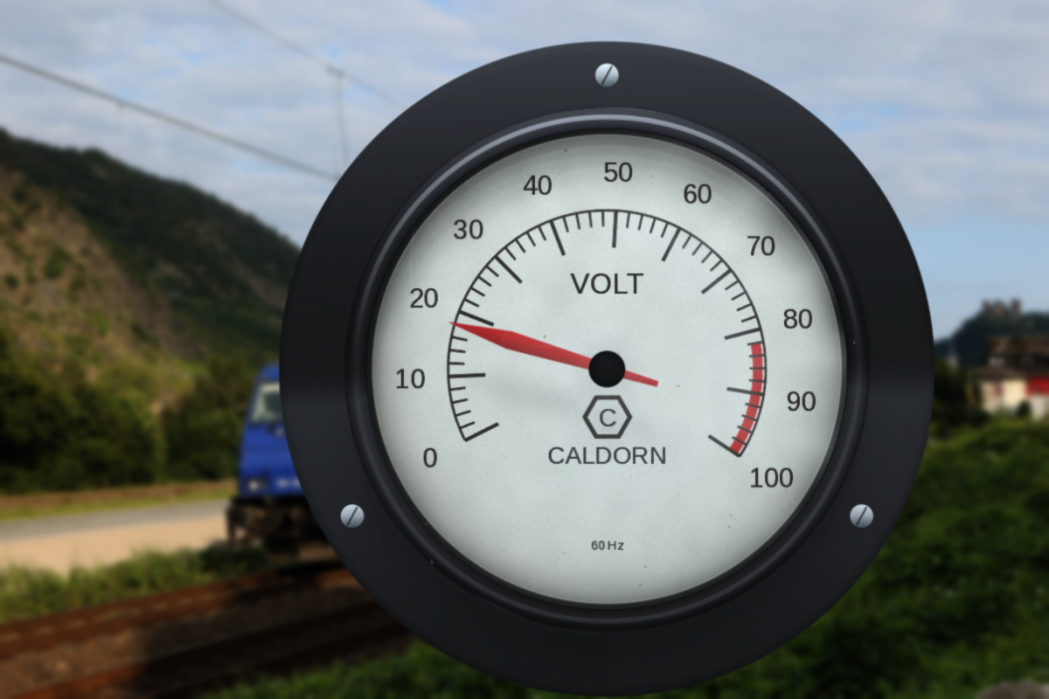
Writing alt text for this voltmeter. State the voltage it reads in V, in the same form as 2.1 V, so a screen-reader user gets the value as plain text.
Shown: 18 V
